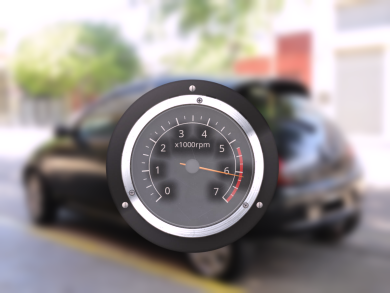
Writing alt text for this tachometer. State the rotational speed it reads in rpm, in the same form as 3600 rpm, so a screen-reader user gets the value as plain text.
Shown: 6125 rpm
